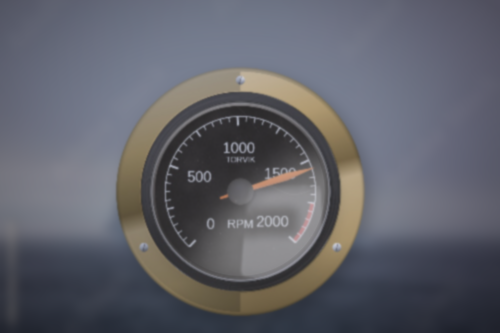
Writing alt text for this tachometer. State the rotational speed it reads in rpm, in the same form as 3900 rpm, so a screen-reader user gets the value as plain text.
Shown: 1550 rpm
